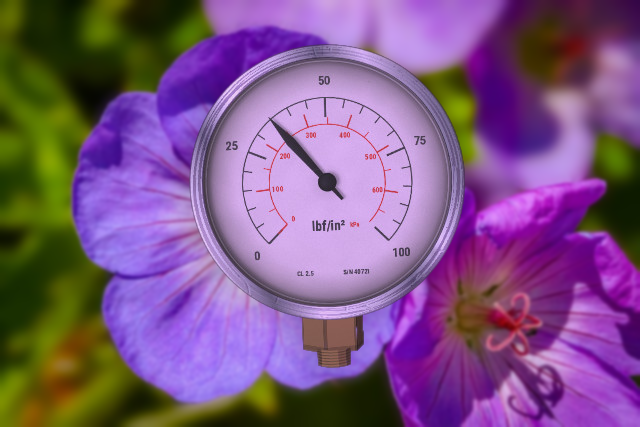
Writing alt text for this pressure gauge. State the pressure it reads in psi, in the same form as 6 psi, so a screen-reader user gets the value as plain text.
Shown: 35 psi
